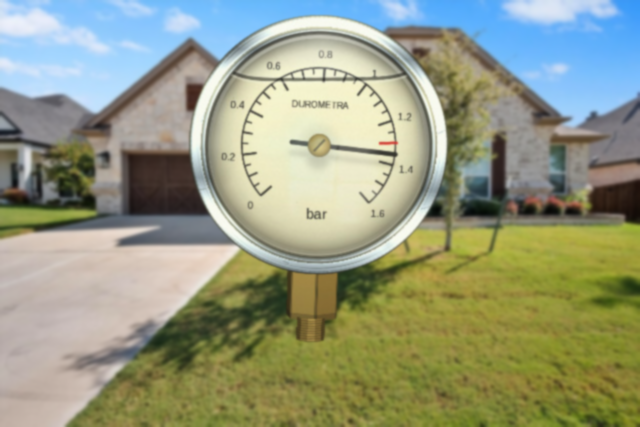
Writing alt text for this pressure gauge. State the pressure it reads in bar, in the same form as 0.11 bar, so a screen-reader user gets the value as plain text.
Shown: 1.35 bar
